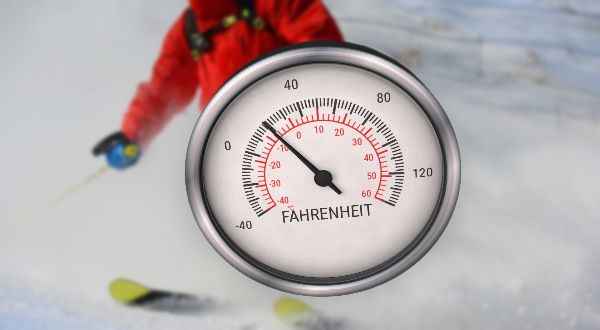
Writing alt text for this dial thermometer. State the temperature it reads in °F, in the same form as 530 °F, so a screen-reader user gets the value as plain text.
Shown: 20 °F
